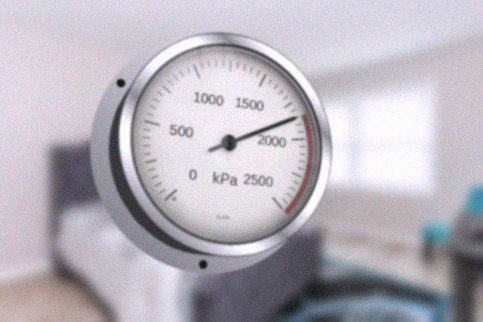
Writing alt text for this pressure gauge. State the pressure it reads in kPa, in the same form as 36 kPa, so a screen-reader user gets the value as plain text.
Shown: 1850 kPa
